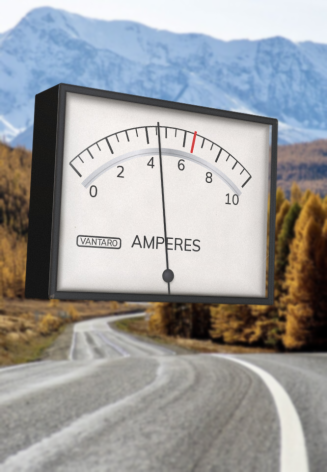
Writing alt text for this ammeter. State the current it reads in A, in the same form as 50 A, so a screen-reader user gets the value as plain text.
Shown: 4.5 A
